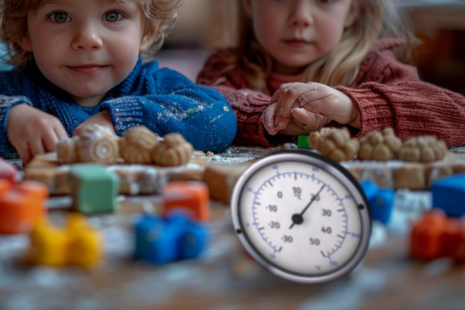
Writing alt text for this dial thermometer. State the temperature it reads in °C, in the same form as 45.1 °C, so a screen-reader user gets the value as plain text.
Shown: 20 °C
